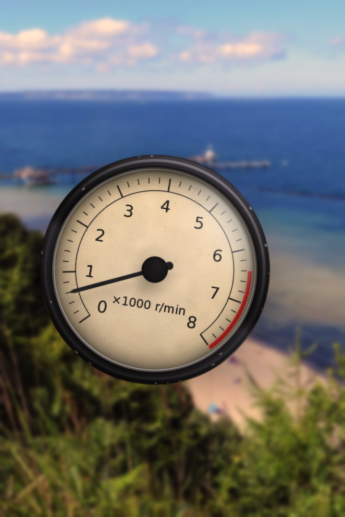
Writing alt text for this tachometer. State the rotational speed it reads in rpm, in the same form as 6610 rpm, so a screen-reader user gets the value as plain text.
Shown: 600 rpm
